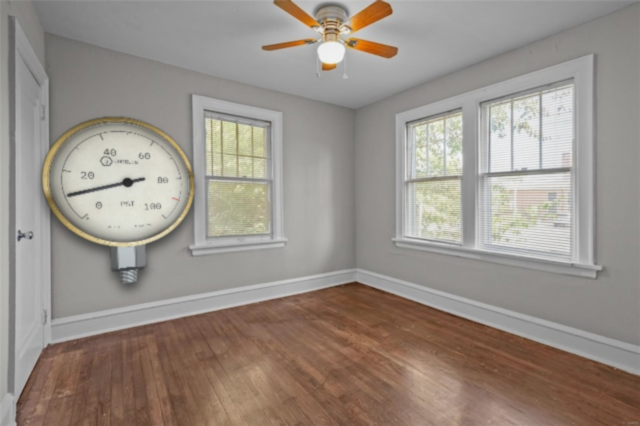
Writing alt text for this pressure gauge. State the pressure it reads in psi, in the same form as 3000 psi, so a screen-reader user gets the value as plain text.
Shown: 10 psi
